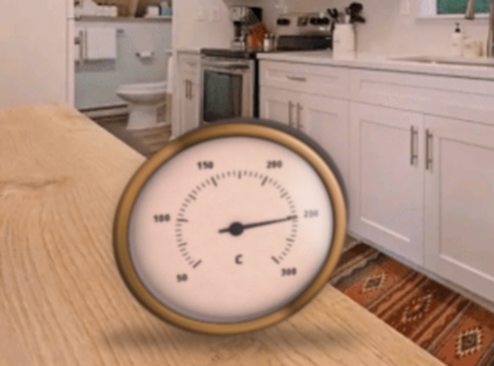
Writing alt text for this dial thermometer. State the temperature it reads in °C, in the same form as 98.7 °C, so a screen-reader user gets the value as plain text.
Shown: 250 °C
